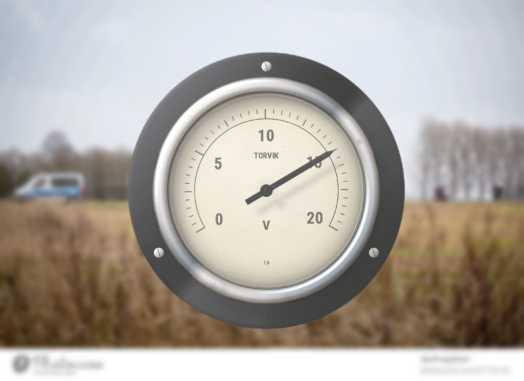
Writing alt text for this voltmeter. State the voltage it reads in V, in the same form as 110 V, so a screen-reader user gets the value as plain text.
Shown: 15 V
